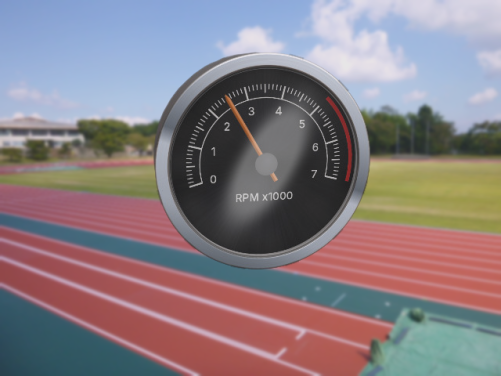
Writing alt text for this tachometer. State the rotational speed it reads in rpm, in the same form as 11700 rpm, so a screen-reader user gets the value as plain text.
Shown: 2500 rpm
